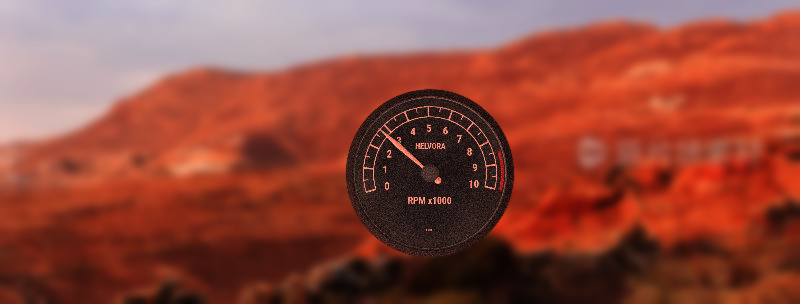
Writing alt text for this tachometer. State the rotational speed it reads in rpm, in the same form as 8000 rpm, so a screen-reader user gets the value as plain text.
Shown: 2750 rpm
